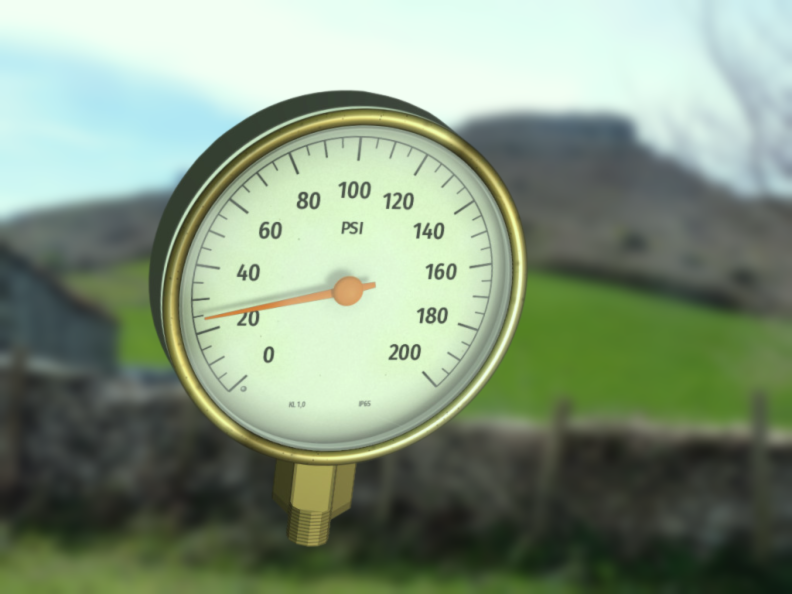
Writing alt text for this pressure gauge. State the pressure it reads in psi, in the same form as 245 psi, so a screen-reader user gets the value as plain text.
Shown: 25 psi
